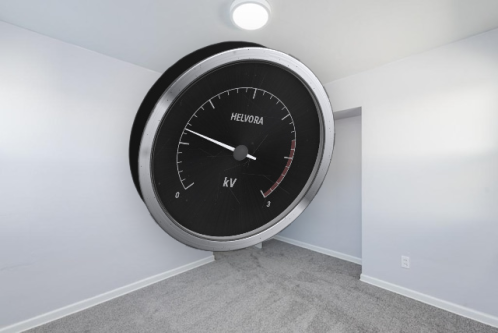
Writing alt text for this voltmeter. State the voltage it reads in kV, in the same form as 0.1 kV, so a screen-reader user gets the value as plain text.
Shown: 0.65 kV
